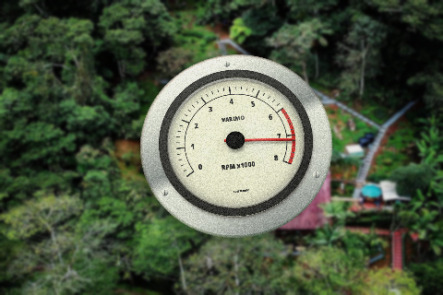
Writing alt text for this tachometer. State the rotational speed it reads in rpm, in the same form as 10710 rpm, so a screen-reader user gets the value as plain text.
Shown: 7200 rpm
